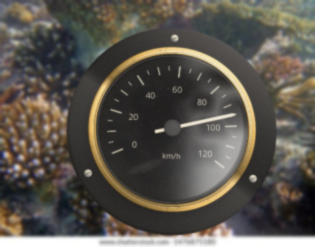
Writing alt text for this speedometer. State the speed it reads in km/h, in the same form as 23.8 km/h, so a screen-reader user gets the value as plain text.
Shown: 95 km/h
